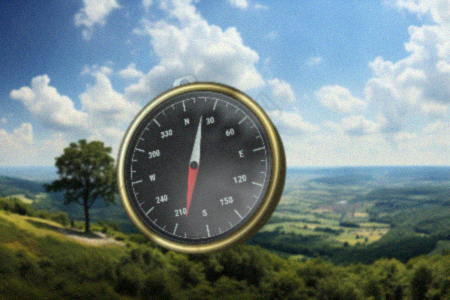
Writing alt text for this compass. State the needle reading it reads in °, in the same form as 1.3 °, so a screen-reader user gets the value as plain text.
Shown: 200 °
